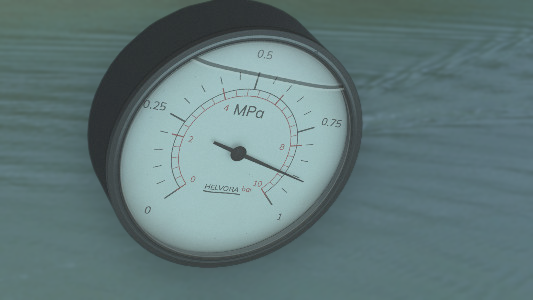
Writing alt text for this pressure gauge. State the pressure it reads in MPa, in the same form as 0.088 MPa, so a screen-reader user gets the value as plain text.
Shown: 0.9 MPa
